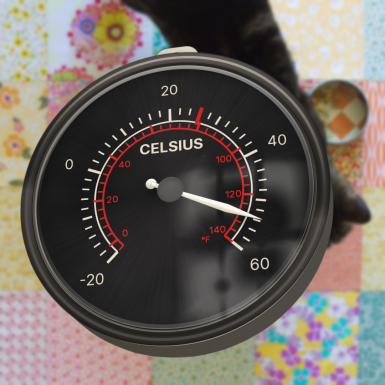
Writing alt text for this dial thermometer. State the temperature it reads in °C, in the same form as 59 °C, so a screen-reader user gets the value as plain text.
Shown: 54 °C
